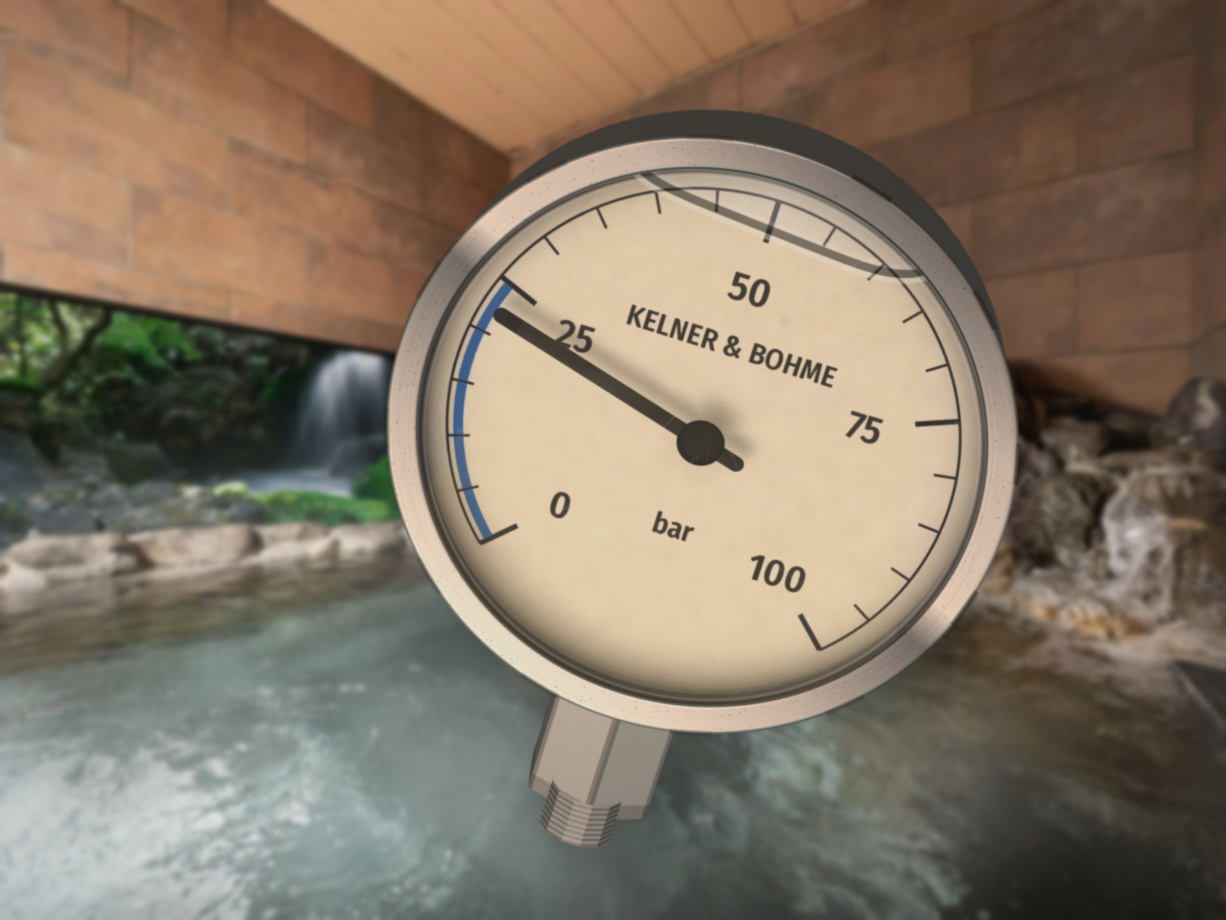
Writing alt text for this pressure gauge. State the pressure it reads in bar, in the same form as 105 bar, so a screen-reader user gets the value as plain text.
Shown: 22.5 bar
